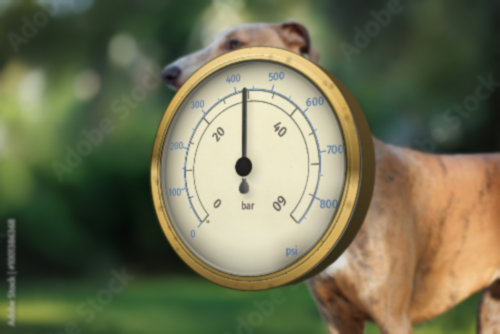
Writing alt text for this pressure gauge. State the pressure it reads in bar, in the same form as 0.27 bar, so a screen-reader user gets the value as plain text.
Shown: 30 bar
